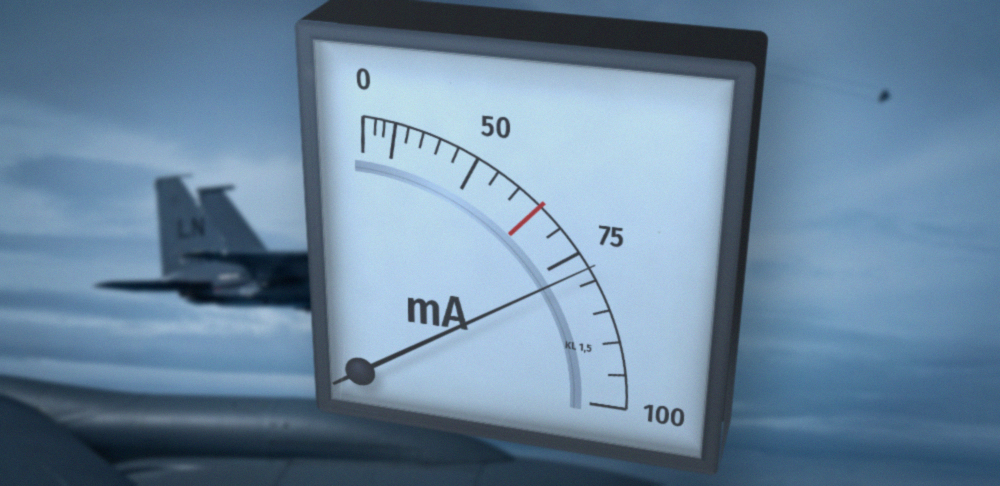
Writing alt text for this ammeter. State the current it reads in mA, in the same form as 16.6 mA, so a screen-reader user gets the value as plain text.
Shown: 77.5 mA
